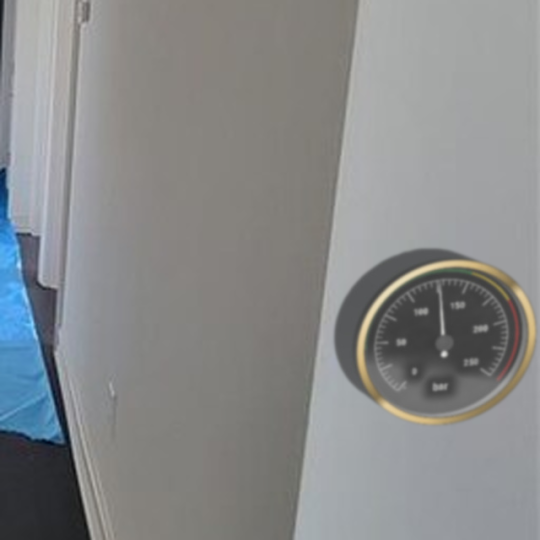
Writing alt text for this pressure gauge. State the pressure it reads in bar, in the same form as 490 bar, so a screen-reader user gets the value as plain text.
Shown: 125 bar
